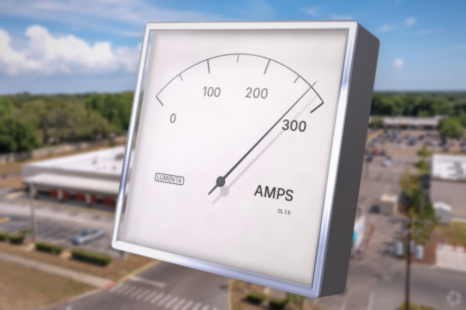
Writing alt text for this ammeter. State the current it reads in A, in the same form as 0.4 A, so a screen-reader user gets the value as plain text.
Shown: 275 A
